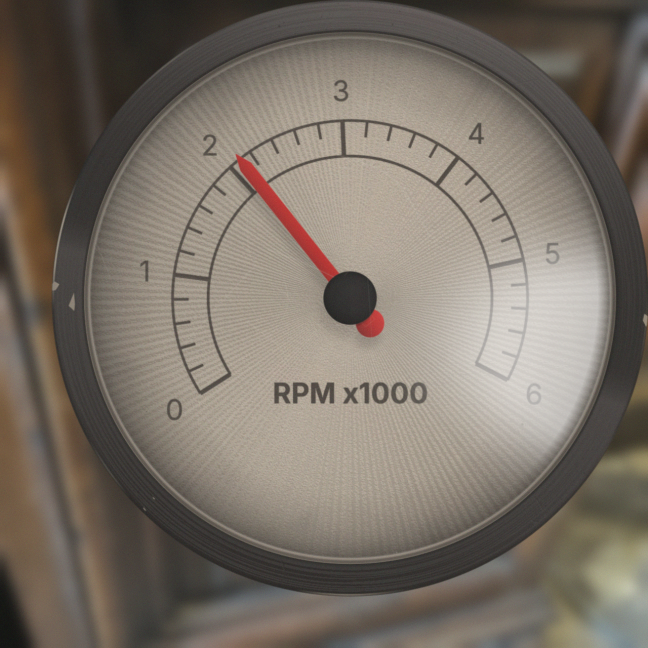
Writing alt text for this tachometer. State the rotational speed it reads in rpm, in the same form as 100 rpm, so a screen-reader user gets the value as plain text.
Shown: 2100 rpm
